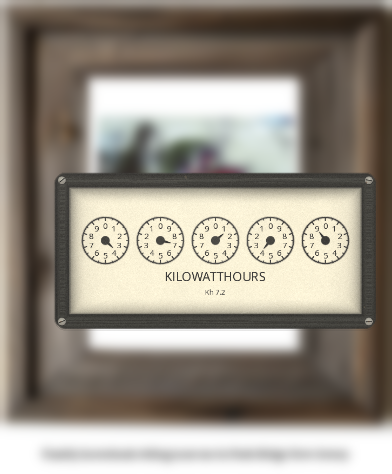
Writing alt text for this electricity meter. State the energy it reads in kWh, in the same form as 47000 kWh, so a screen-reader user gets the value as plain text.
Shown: 37139 kWh
